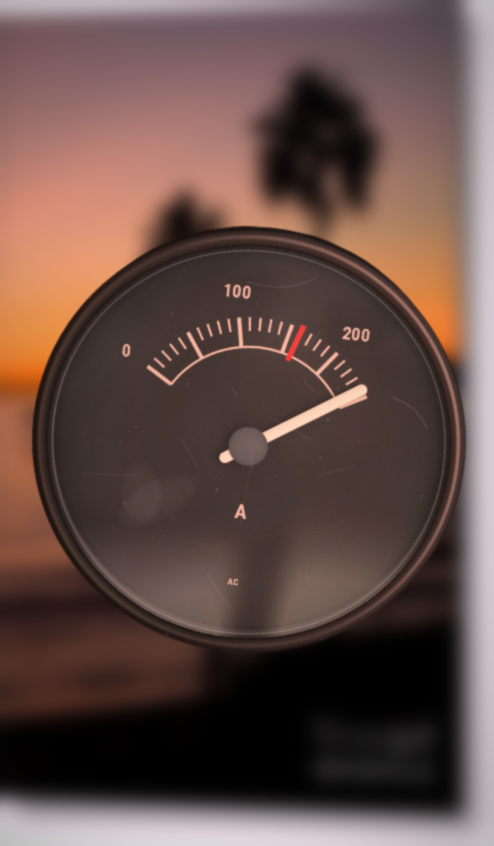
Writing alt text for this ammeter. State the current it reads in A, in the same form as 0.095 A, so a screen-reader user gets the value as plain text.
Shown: 240 A
